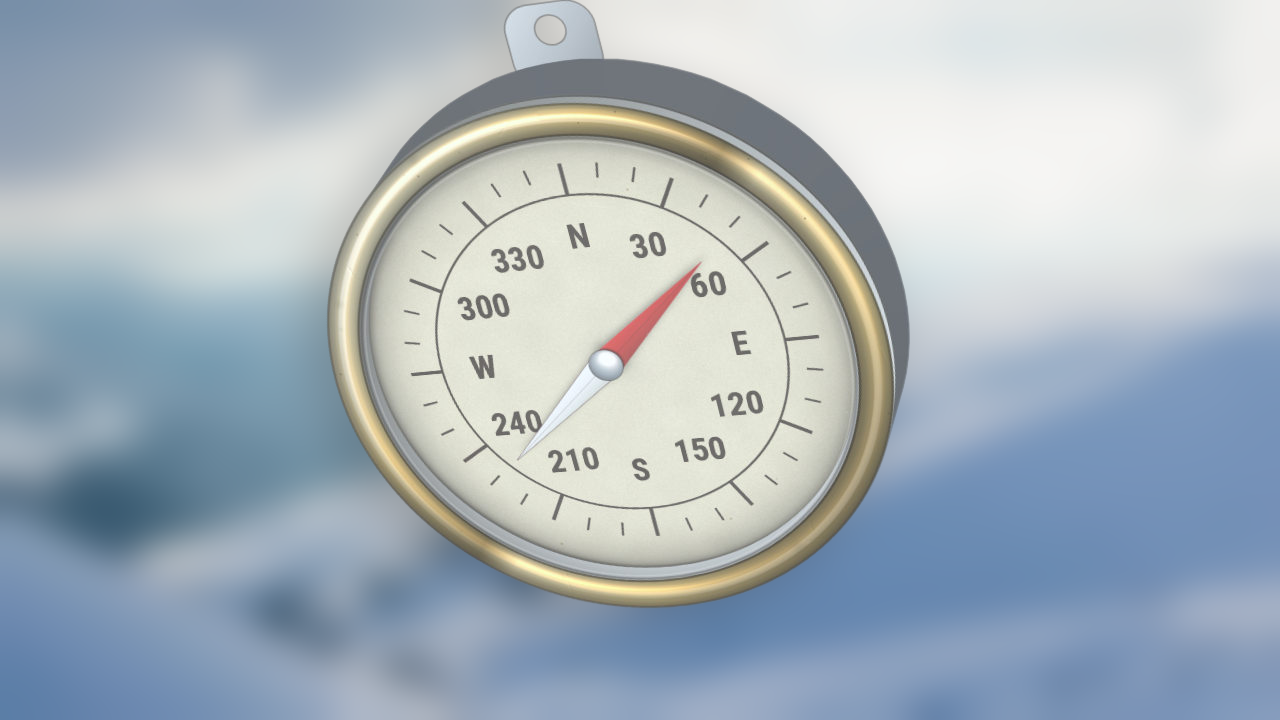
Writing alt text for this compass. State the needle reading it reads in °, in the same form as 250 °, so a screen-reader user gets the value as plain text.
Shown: 50 °
